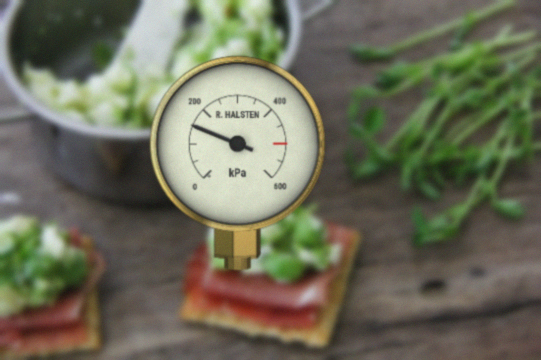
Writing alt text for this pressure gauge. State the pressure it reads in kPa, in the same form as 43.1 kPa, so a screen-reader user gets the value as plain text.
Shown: 150 kPa
